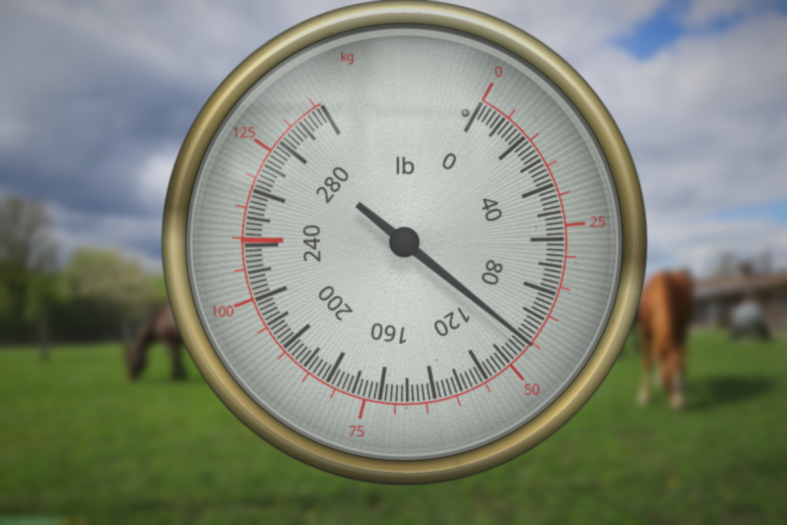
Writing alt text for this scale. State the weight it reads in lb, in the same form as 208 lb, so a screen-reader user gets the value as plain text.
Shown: 100 lb
